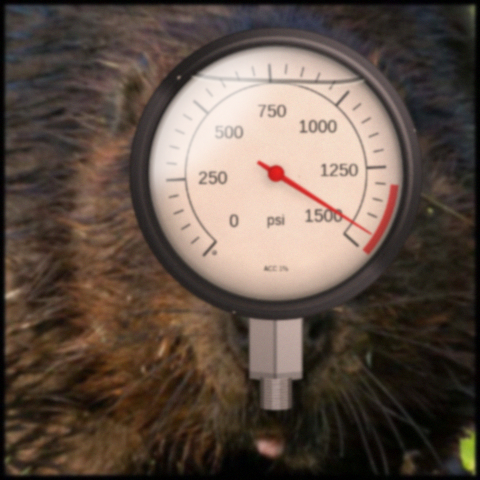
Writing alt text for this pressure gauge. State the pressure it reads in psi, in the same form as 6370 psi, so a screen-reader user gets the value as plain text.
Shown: 1450 psi
